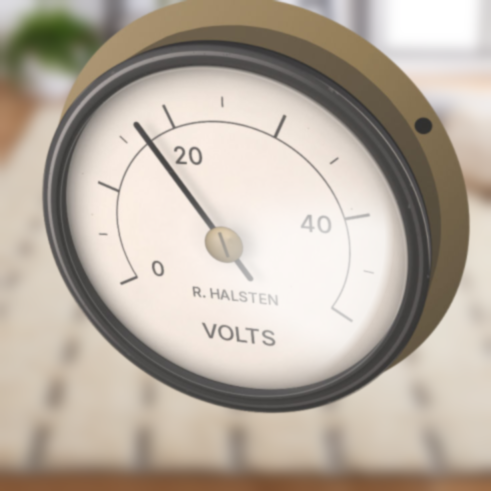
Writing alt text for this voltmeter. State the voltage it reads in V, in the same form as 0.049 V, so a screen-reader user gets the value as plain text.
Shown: 17.5 V
